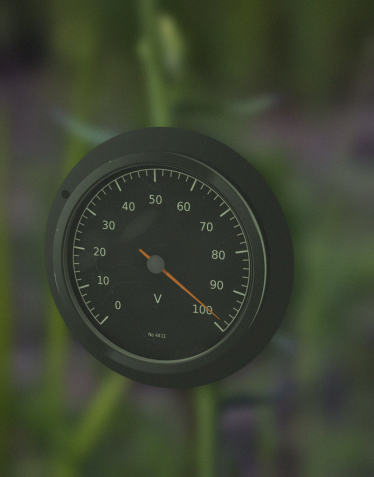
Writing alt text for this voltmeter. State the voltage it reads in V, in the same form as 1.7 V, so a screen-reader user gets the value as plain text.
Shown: 98 V
